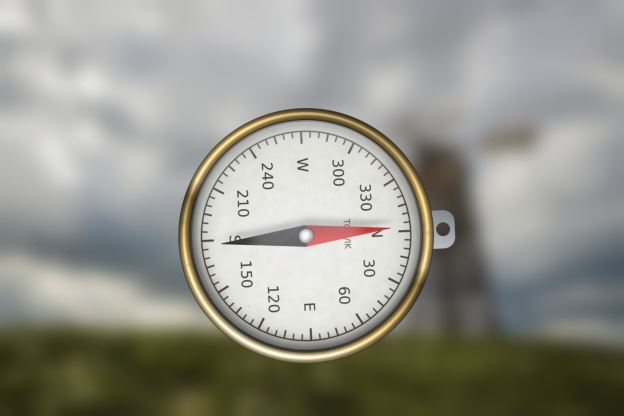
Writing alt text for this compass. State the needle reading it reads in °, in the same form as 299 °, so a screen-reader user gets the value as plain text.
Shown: 357.5 °
